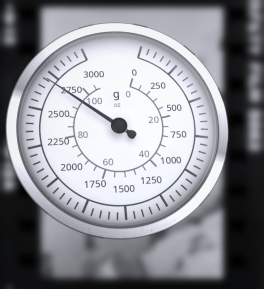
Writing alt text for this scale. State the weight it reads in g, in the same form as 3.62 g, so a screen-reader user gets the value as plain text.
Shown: 2700 g
